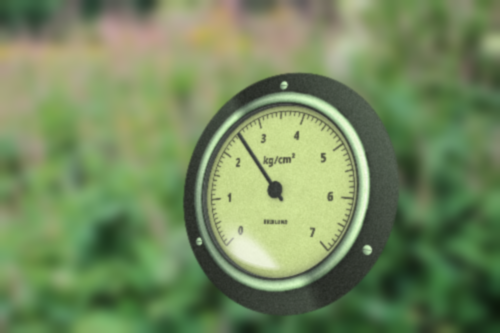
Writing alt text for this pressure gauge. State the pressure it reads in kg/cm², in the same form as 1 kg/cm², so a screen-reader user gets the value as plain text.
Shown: 2.5 kg/cm²
